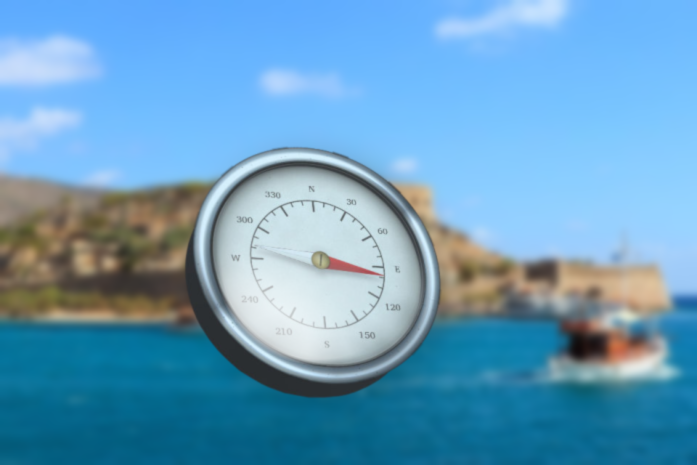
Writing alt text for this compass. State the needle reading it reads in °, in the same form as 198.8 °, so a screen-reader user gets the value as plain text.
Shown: 100 °
